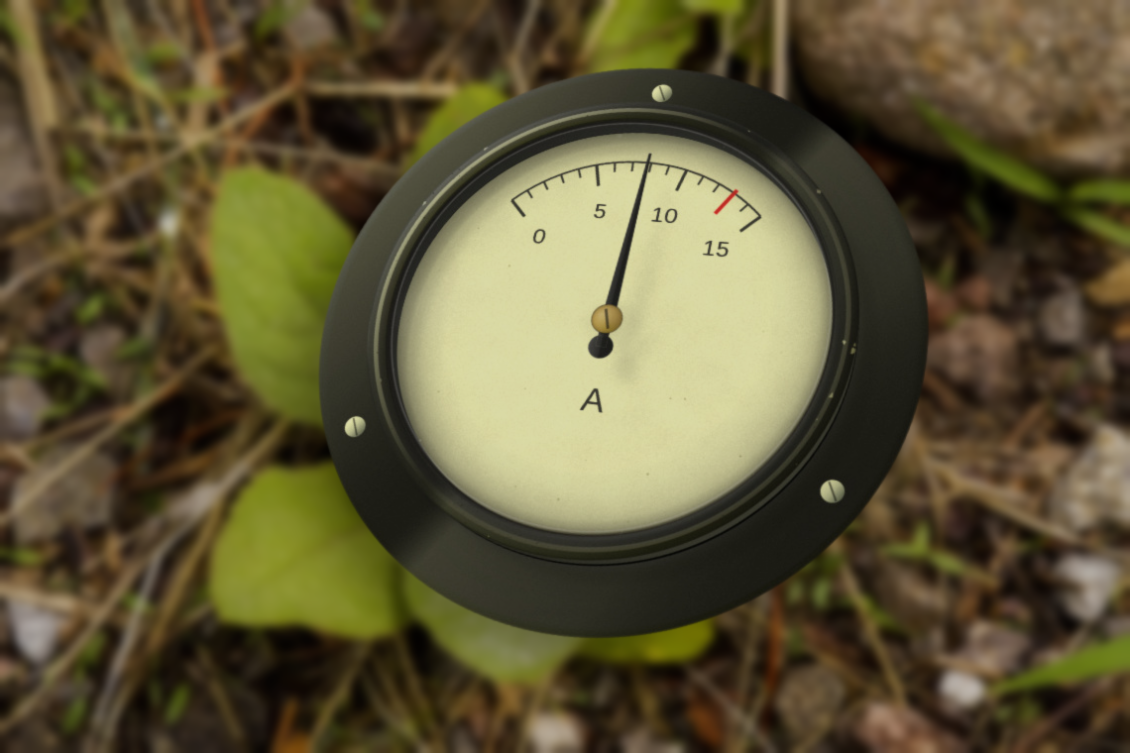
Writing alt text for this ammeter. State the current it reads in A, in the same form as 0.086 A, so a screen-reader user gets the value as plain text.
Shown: 8 A
